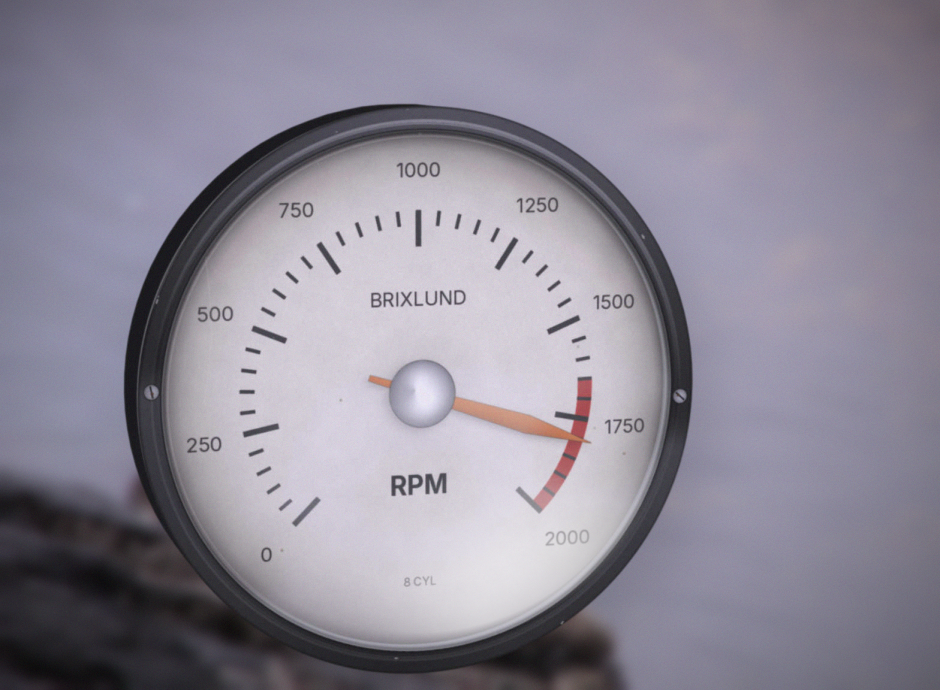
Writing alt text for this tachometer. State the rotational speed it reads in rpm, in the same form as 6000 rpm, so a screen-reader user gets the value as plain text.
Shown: 1800 rpm
